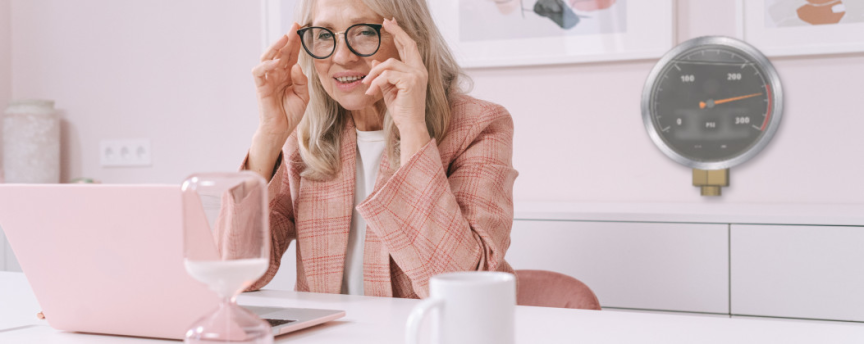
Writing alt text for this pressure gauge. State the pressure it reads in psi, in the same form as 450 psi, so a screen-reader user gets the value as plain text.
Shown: 250 psi
